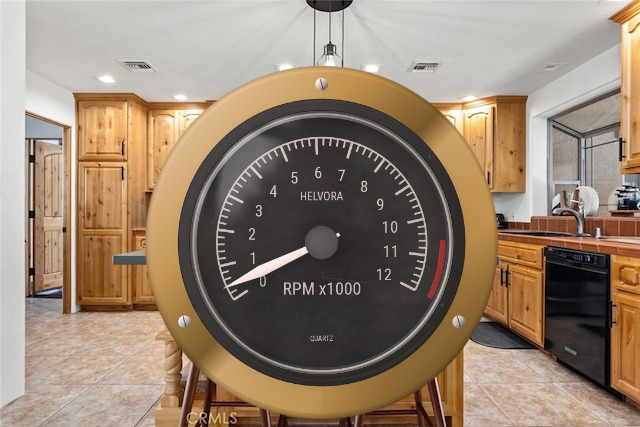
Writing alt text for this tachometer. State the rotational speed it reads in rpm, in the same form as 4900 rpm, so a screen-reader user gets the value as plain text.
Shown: 400 rpm
